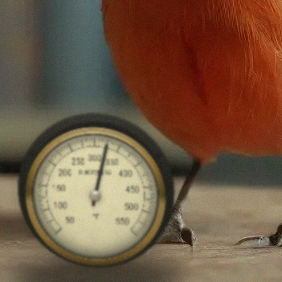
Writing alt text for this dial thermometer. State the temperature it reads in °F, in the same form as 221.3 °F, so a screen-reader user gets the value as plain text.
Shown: 325 °F
